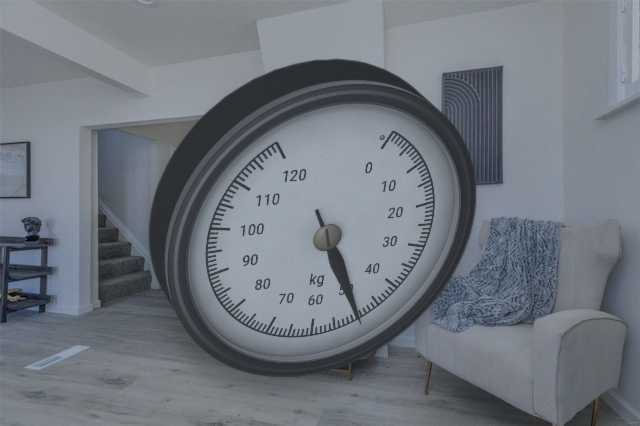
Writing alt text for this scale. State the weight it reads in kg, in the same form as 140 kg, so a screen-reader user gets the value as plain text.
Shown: 50 kg
